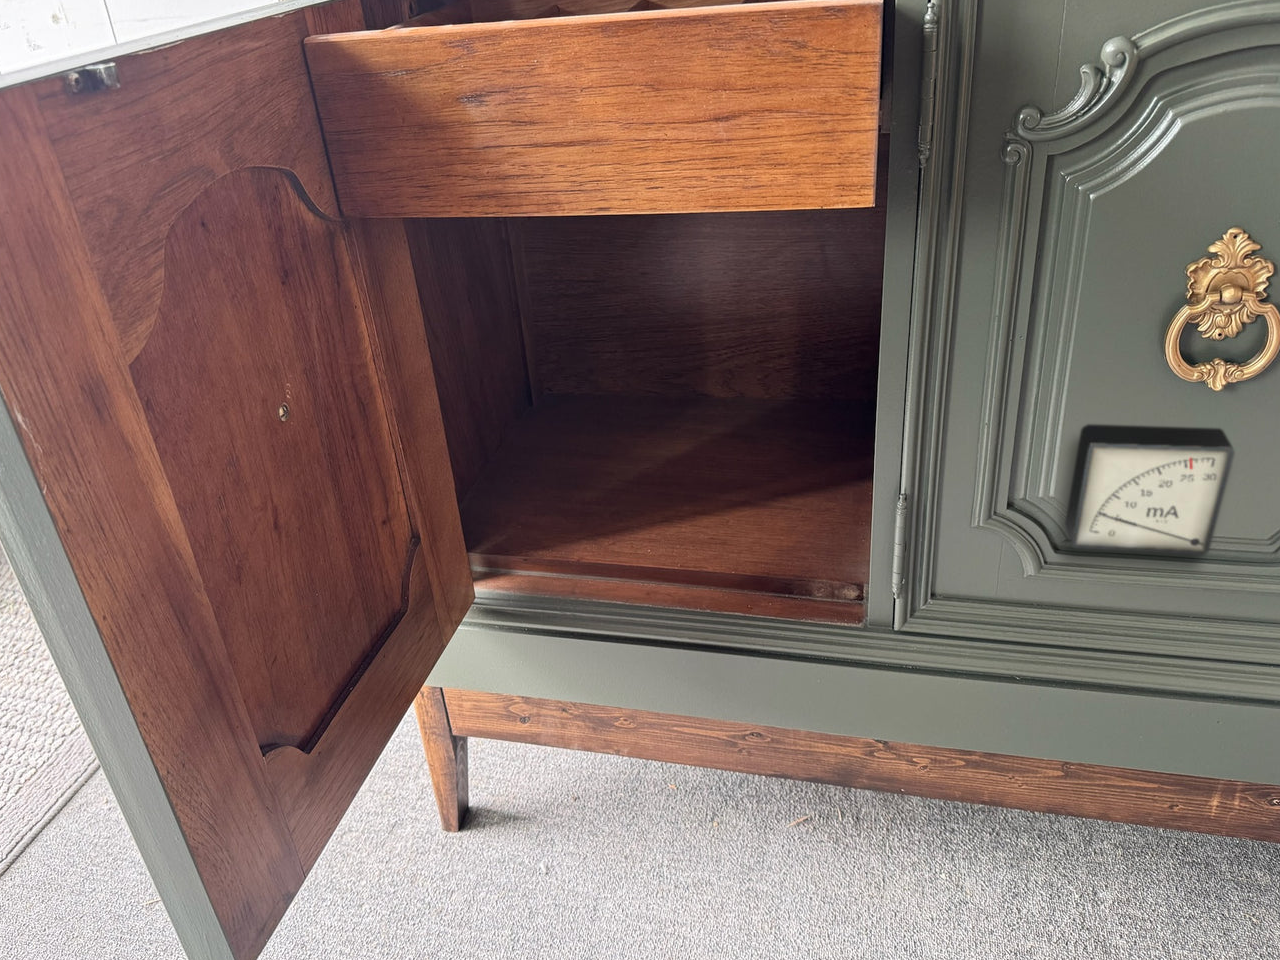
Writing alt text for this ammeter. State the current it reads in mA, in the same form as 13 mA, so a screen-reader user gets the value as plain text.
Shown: 5 mA
